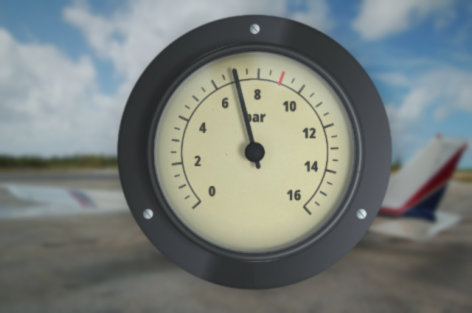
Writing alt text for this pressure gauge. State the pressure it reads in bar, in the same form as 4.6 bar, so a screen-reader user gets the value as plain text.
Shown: 7 bar
